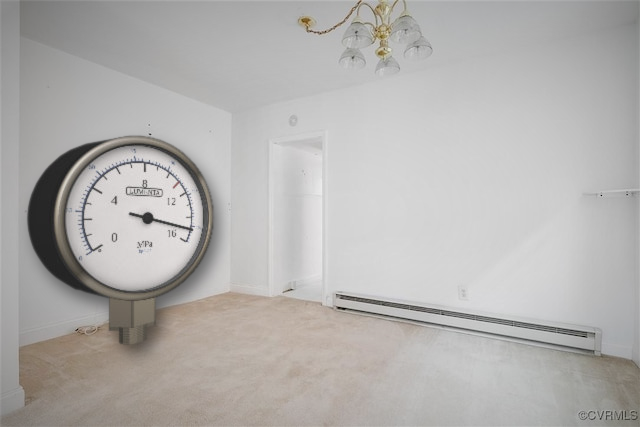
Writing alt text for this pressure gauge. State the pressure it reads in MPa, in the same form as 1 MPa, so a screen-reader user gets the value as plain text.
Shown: 15 MPa
